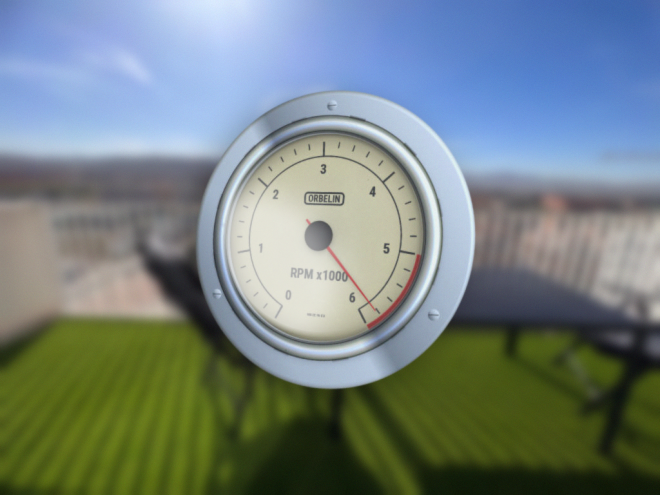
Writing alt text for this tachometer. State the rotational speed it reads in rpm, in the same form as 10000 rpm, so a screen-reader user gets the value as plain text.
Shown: 5800 rpm
